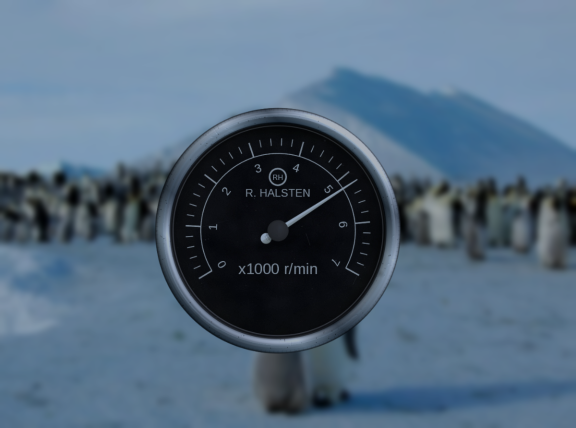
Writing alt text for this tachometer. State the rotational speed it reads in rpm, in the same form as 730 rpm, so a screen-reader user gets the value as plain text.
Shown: 5200 rpm
